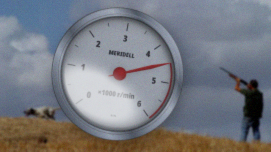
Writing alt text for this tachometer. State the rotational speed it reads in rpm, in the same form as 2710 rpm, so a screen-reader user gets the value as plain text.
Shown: 4500 rpm
